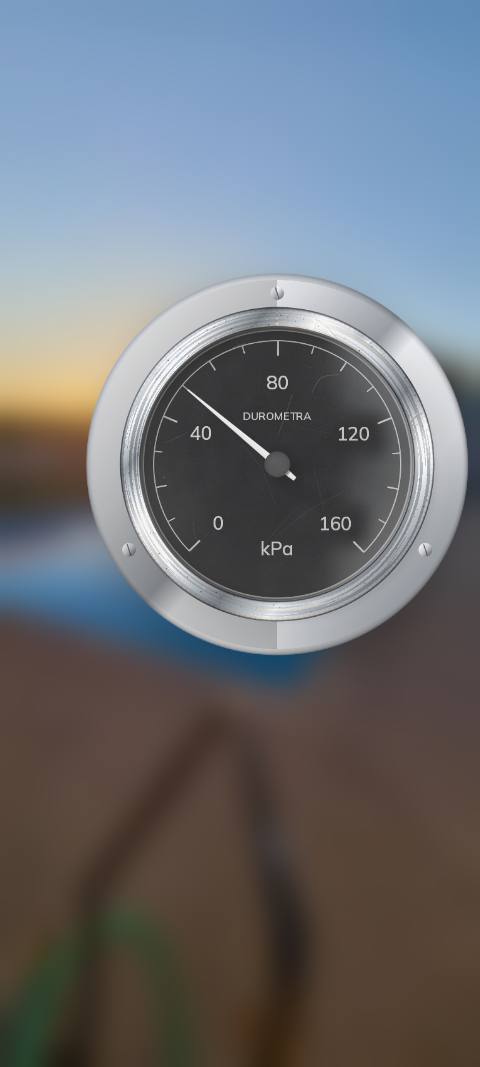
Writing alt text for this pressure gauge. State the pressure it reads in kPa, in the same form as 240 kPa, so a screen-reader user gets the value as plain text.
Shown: 50 kPa
